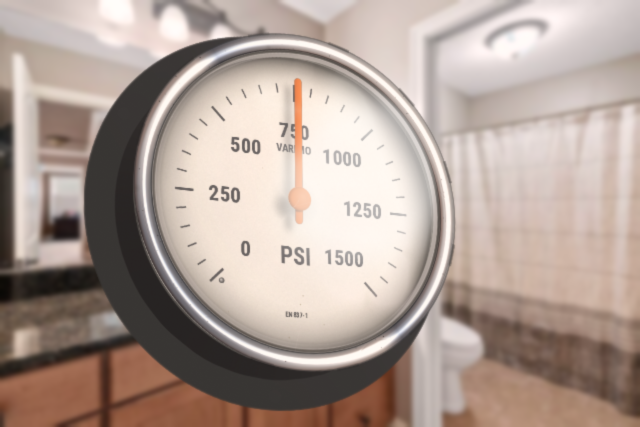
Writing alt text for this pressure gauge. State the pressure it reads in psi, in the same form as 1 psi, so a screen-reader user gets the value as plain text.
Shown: 750 psi
